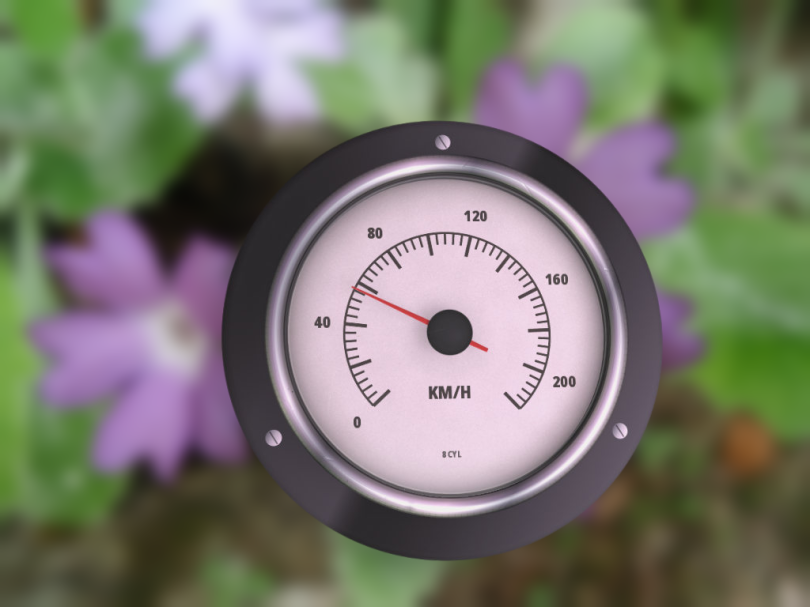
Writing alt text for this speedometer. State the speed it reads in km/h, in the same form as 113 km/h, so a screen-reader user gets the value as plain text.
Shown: 56 km/h
